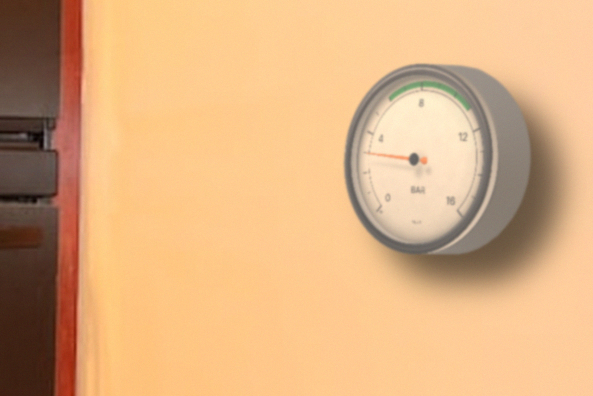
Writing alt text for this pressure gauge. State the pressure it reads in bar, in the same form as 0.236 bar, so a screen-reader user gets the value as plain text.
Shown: 3 bar
